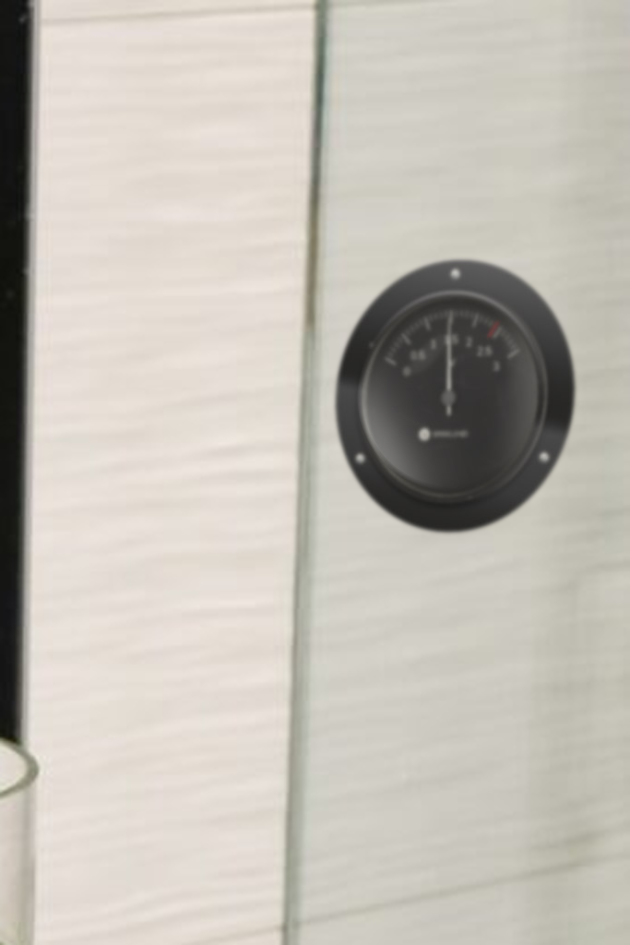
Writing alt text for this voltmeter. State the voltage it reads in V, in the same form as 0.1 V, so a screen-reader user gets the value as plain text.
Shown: 1.5 V
